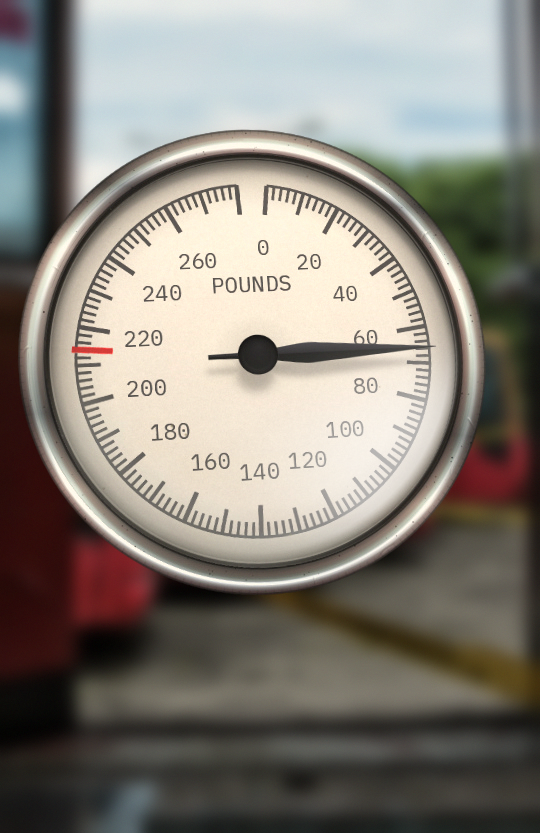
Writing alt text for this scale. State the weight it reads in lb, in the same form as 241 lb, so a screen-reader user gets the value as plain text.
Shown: 66 lb
